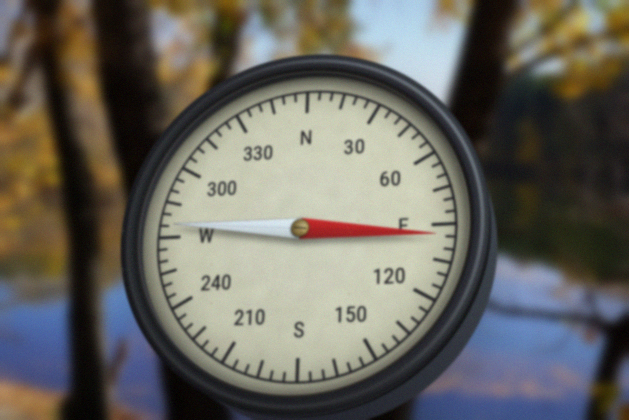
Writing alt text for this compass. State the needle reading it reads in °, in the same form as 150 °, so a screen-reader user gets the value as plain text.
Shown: 95 °
